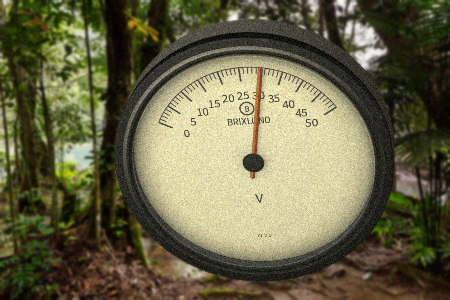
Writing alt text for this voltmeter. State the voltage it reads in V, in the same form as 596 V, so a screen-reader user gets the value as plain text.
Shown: 30 V
